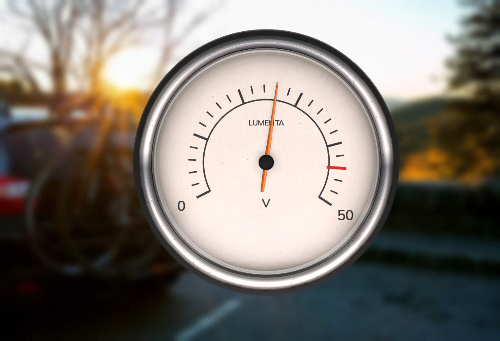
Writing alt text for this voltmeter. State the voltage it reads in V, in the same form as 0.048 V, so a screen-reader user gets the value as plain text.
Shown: 26 V
